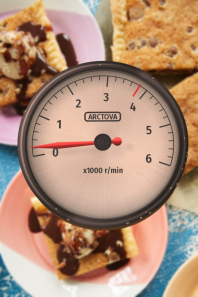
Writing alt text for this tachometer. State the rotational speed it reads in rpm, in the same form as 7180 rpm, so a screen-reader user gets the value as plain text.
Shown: 200 rpm
